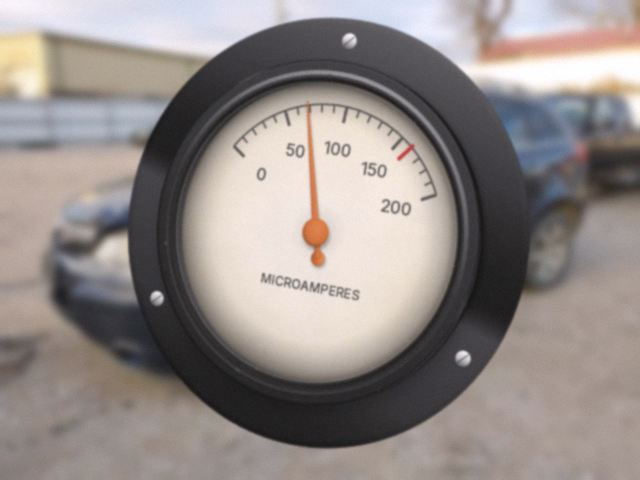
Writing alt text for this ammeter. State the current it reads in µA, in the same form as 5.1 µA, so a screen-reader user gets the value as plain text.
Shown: 70 µA
